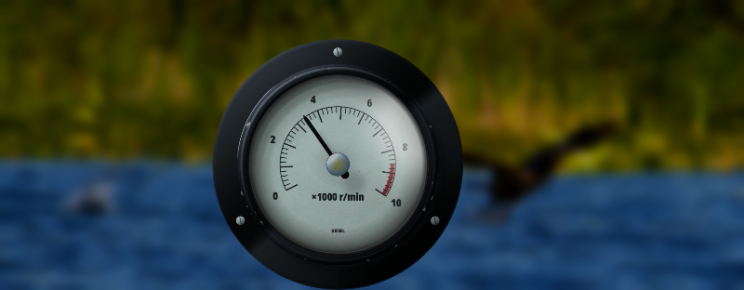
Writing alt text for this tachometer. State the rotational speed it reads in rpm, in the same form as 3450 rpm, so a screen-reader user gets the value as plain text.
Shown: 3400 rpm
